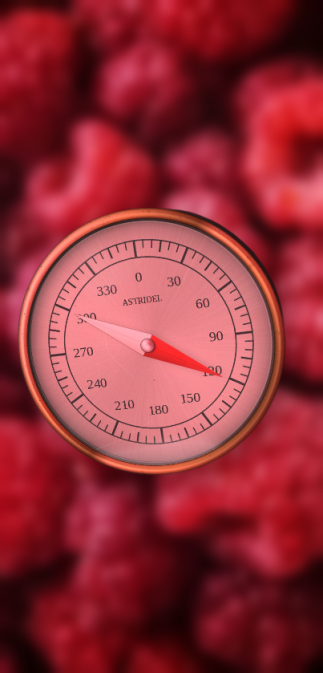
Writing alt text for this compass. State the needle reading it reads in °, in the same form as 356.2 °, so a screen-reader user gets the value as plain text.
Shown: 120 °
